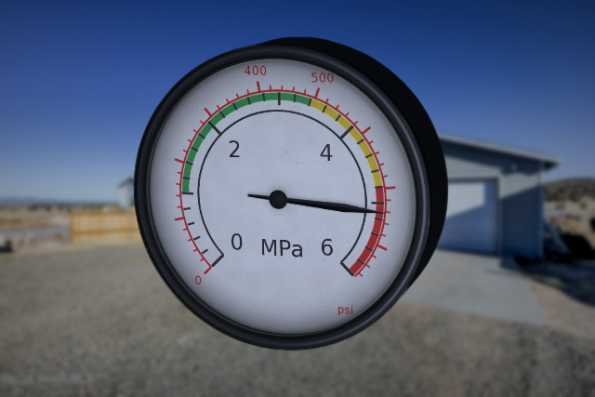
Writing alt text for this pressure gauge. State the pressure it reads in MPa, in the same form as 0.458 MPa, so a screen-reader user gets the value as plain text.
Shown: 5.1 MPa
